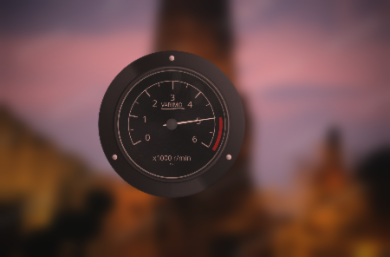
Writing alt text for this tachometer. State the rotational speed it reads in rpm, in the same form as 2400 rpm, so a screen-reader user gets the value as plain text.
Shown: 5000 rpm
